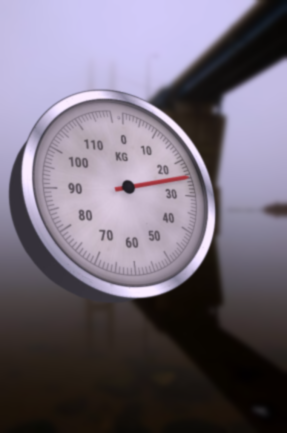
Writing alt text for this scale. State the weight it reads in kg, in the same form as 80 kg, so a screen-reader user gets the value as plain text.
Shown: 25 kg
